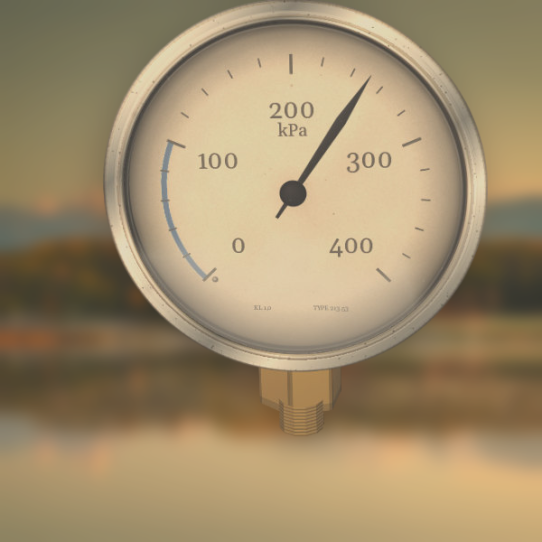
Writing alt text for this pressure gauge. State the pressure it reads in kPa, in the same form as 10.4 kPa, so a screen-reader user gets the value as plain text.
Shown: 250 kPa
